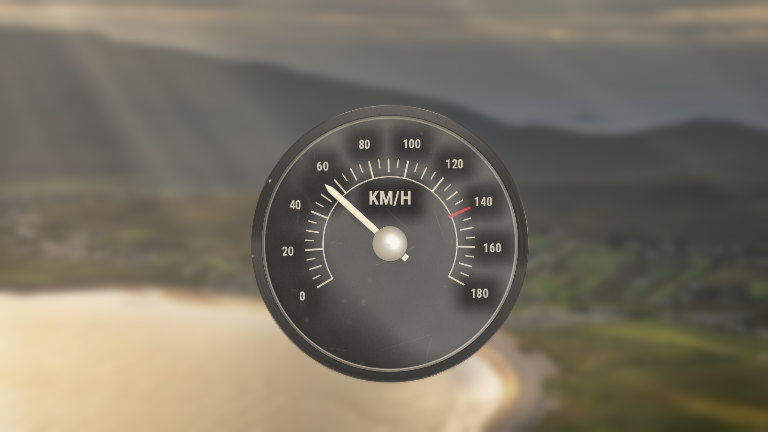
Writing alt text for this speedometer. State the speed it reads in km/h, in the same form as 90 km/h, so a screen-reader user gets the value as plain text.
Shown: 55 km/h
